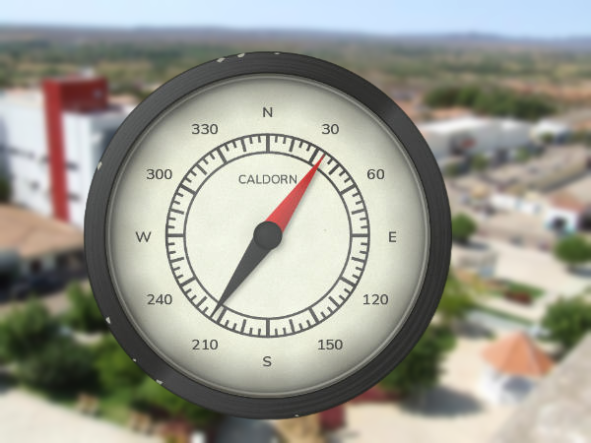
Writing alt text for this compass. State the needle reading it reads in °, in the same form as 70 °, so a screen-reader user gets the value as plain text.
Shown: 35 °
